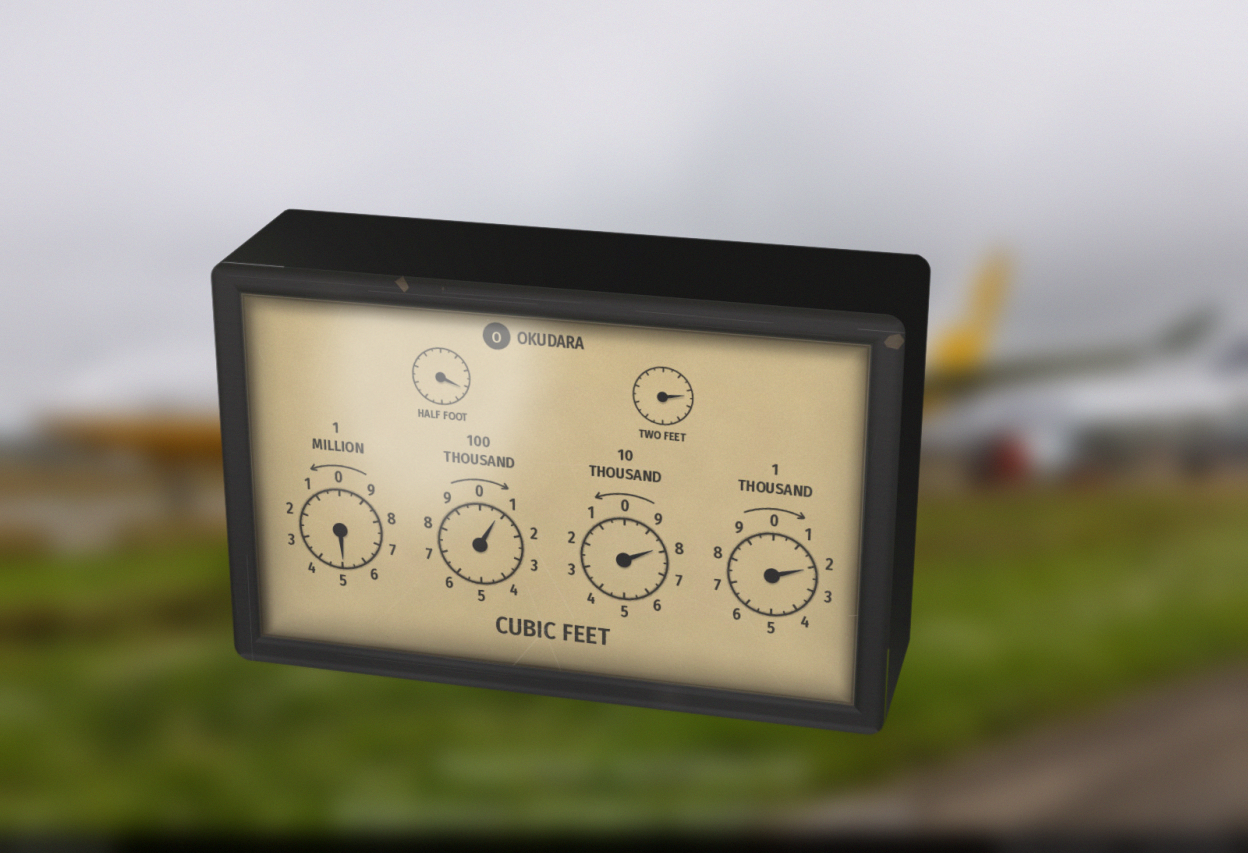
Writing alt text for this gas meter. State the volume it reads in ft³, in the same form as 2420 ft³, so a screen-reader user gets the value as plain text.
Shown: 508200 ft³
